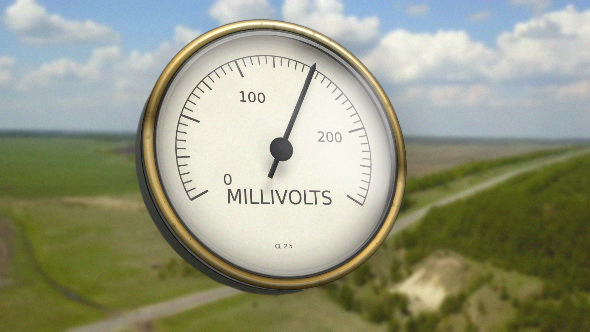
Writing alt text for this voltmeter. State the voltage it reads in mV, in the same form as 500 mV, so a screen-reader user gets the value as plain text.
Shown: 150 mV
